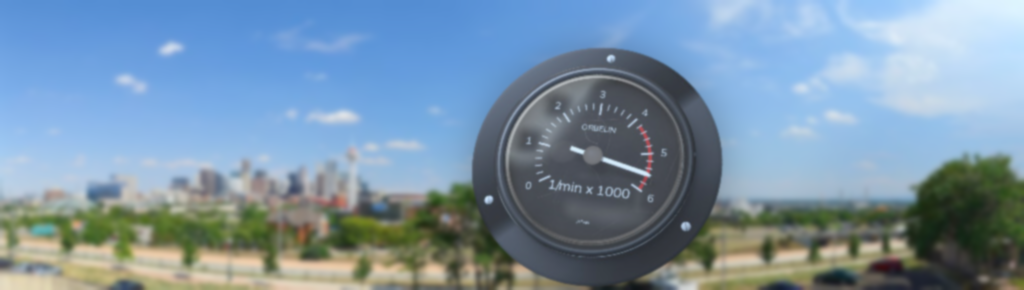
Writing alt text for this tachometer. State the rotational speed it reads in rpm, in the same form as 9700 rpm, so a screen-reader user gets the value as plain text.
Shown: 5600 rpm
